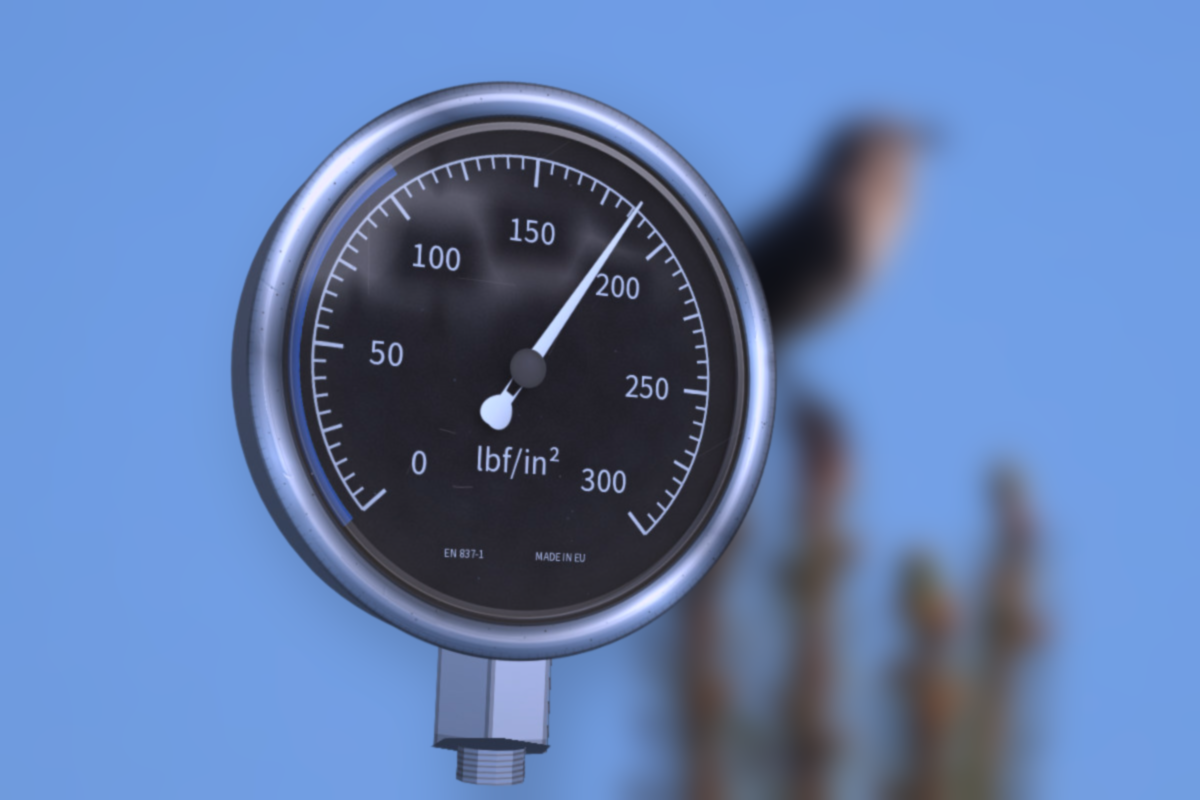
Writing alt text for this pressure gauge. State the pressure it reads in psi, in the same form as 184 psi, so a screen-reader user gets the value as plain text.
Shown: 185 psi
